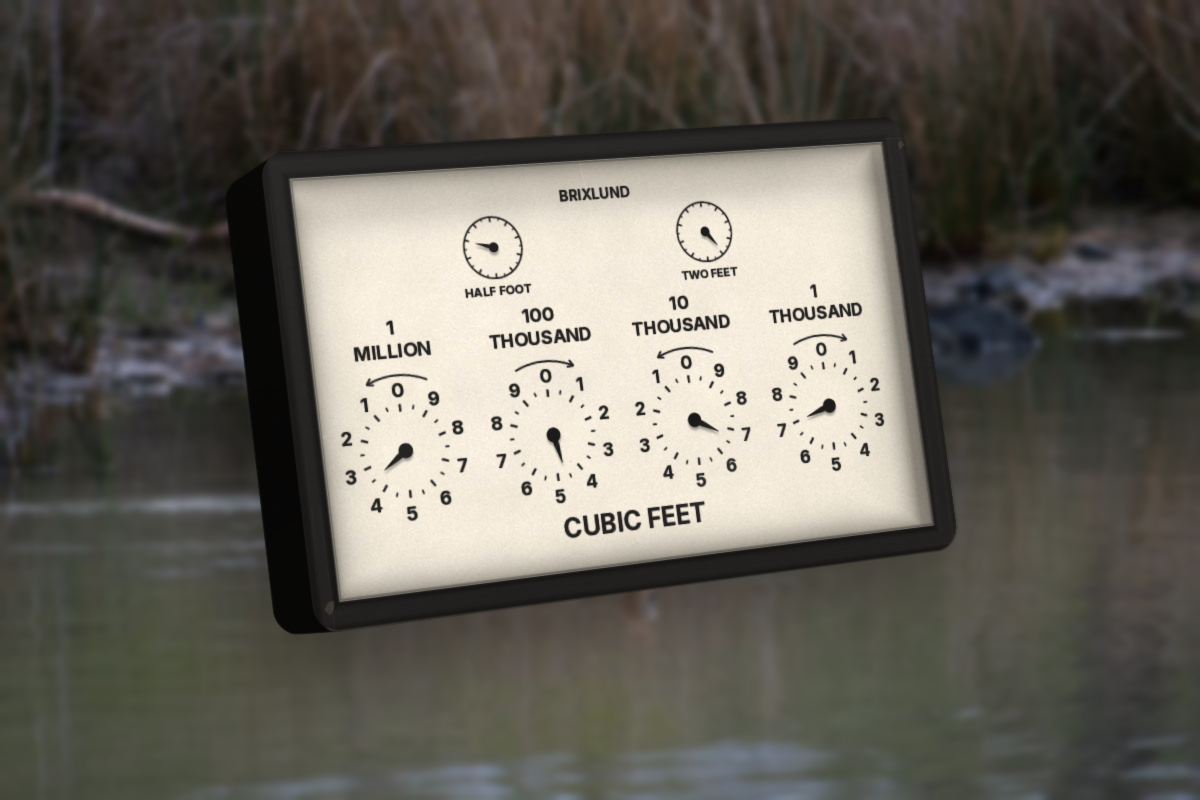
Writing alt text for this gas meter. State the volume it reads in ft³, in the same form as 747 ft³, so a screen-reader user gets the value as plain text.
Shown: 346700 ft³
